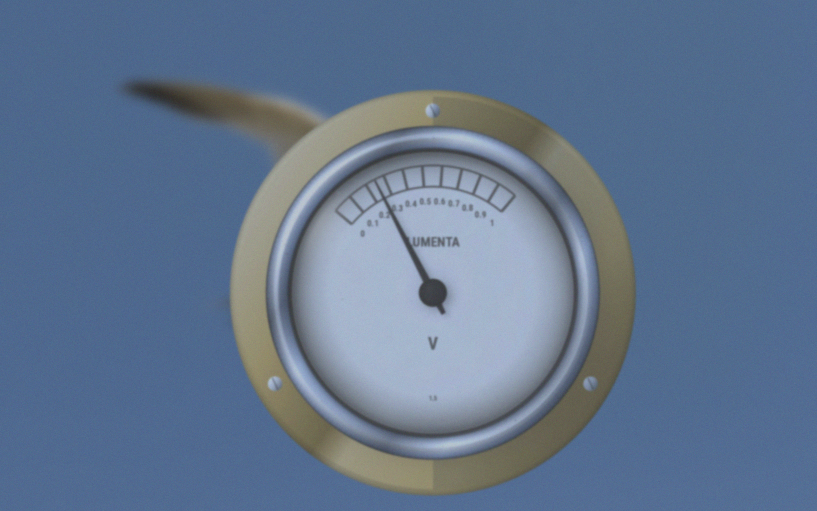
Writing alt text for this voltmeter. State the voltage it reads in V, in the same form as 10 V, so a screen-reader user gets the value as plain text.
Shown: 0.25 V
